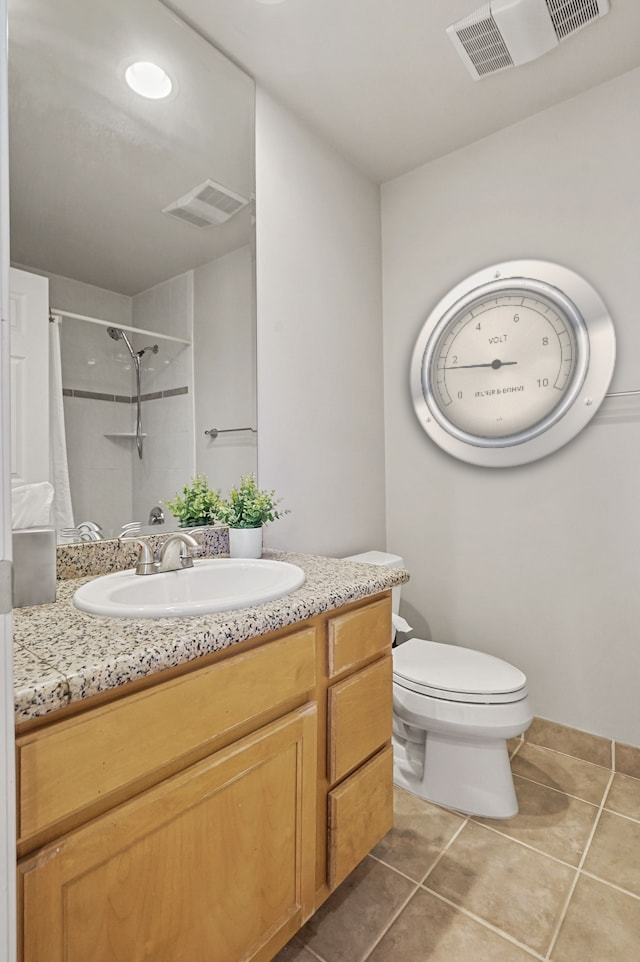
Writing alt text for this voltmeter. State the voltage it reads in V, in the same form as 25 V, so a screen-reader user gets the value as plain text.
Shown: 1.5 V
